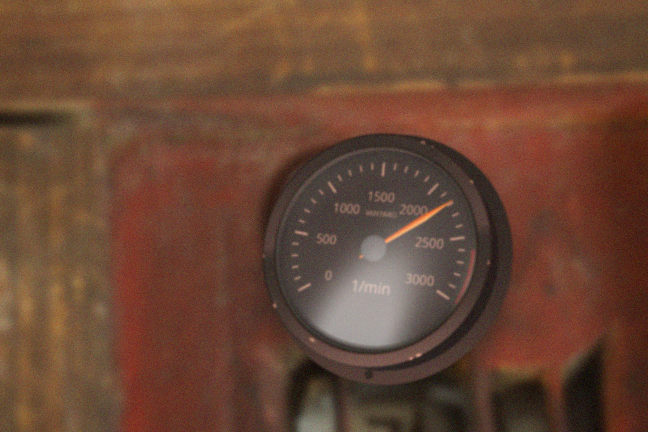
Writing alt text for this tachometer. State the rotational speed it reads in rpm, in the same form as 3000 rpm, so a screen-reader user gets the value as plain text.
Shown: 2200 rpm
